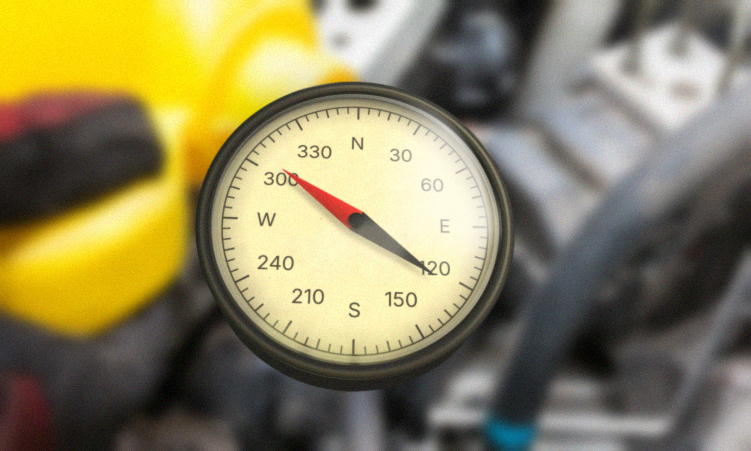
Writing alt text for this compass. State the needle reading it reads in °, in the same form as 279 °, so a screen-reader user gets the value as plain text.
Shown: 305 °
